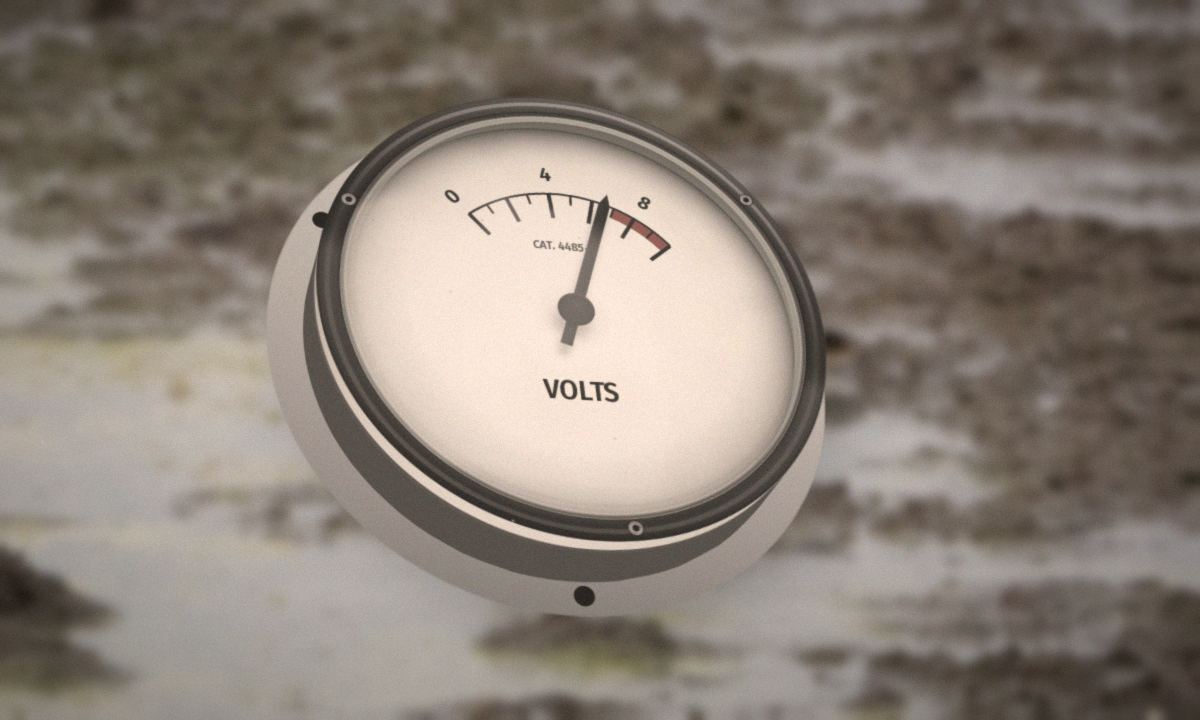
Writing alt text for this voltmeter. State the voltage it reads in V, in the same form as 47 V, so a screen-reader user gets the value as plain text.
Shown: 6.5 V
